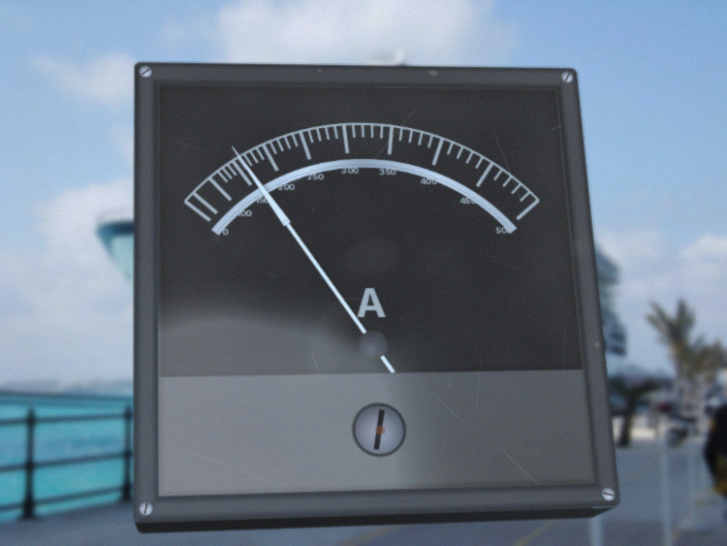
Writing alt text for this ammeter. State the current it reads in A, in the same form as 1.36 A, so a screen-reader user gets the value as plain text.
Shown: 160 A
